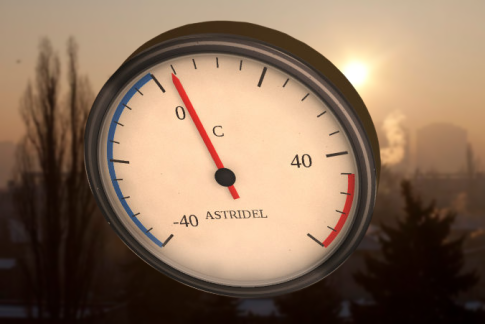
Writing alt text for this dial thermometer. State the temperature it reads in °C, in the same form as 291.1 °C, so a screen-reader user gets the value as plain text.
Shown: 4 °C
